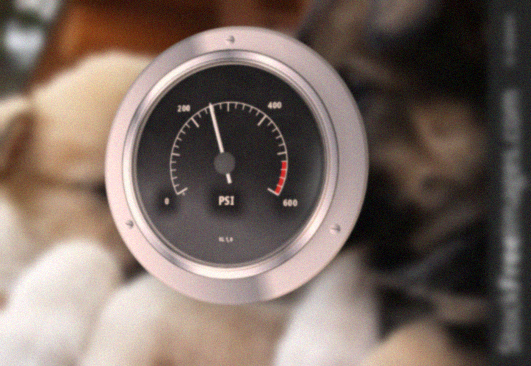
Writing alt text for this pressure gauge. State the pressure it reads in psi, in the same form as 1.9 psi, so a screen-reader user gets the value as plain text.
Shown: 260 psi
